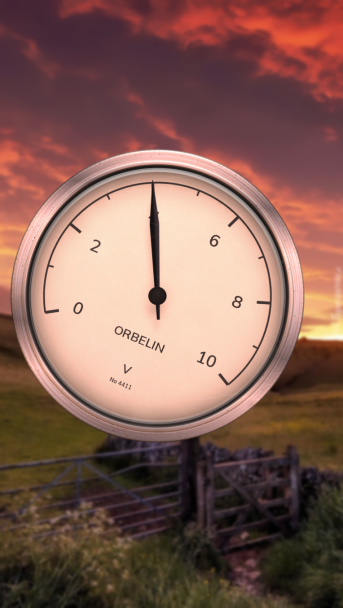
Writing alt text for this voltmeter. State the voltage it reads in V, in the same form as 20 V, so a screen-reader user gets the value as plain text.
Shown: 4 V
